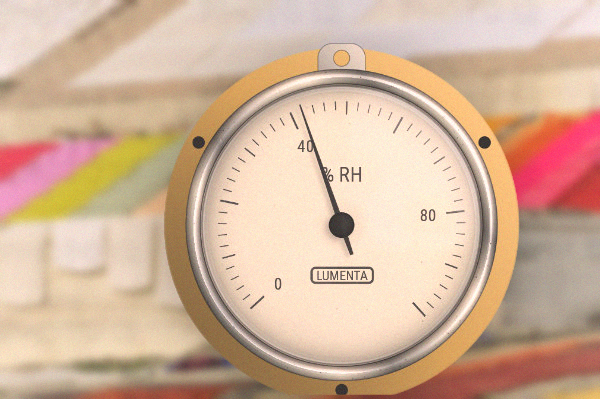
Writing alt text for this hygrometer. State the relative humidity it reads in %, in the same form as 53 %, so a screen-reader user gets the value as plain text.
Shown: 42 %
